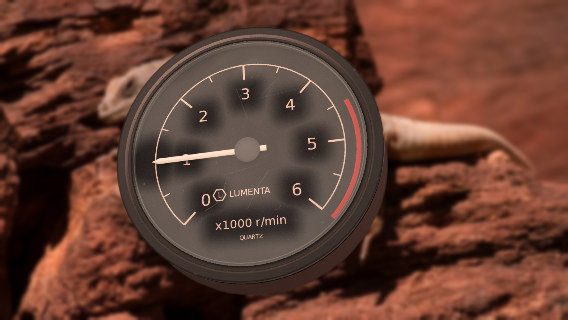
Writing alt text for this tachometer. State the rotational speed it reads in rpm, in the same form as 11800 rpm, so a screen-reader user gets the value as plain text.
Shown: 1000 rpm
